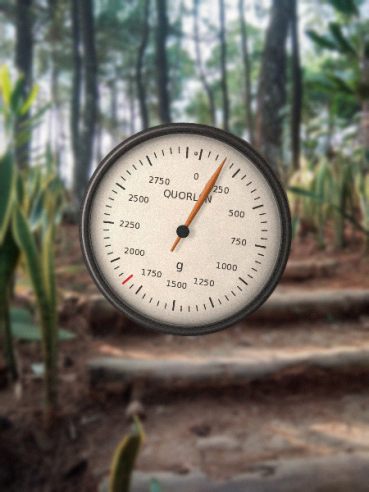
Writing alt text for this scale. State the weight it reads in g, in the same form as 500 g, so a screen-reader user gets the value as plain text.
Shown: 150 g
